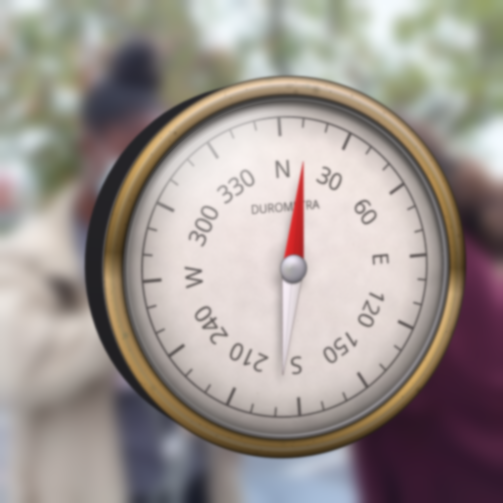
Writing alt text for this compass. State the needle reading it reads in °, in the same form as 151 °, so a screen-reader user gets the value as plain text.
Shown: 10 °
